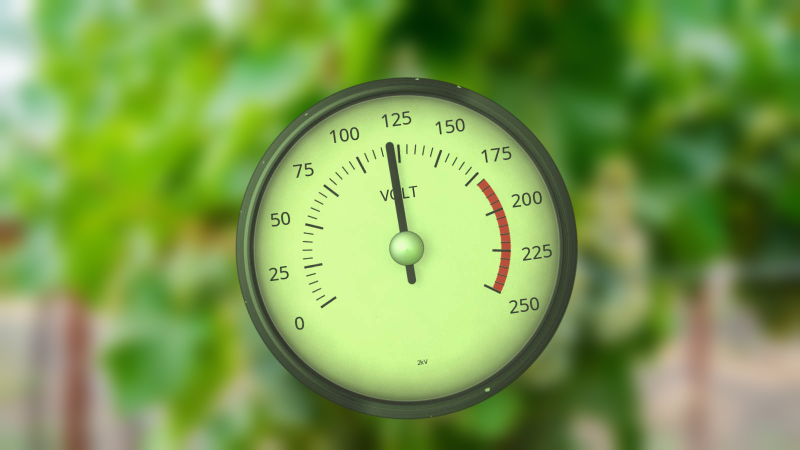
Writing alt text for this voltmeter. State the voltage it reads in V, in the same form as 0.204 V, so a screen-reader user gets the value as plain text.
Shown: 120 V
